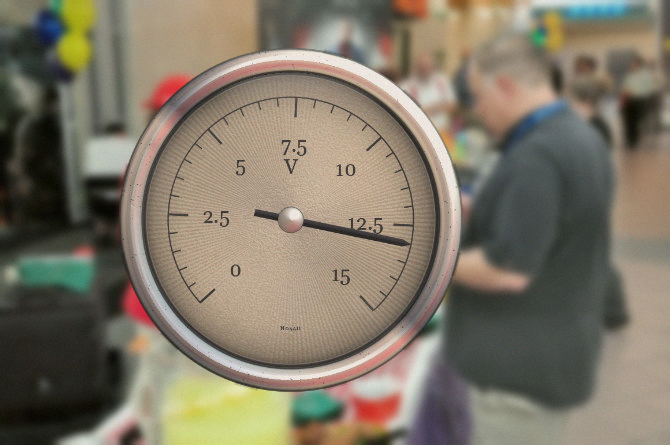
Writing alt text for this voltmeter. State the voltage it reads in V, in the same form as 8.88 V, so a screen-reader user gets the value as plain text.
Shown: 13 V
